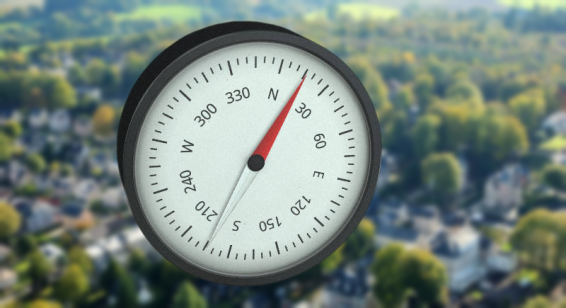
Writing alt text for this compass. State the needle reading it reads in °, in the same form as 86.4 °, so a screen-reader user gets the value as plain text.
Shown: 15 °
